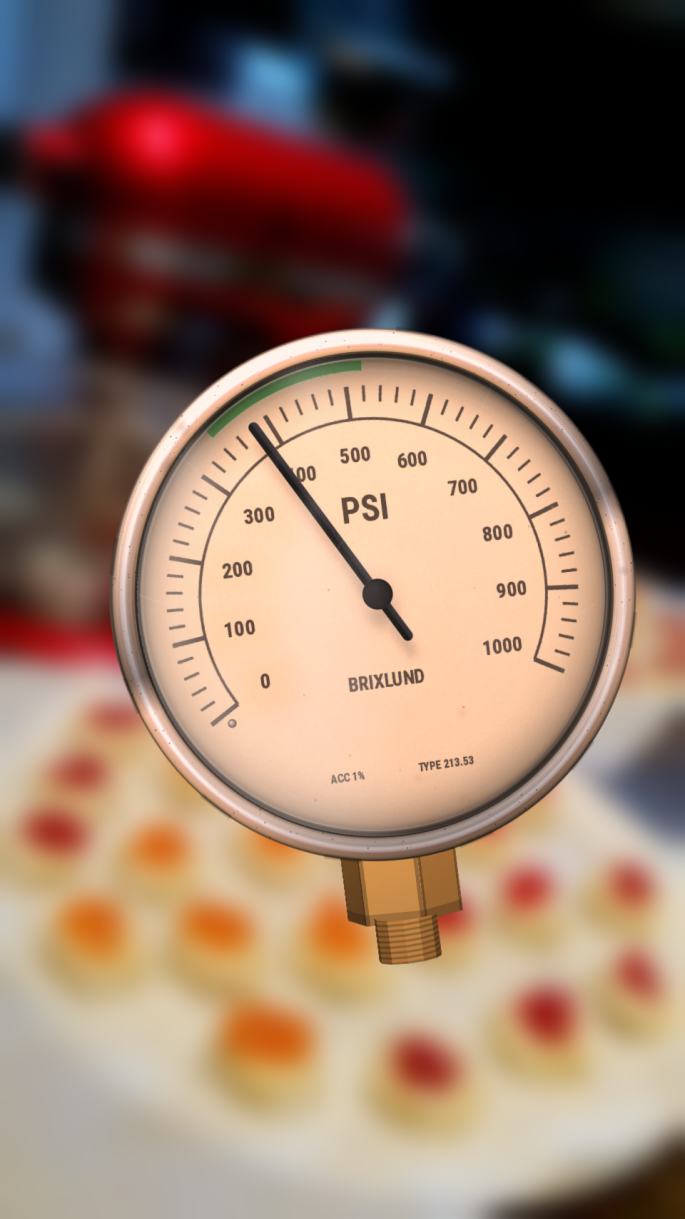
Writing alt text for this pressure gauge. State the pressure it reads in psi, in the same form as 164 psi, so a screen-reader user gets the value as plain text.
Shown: 380 psi
